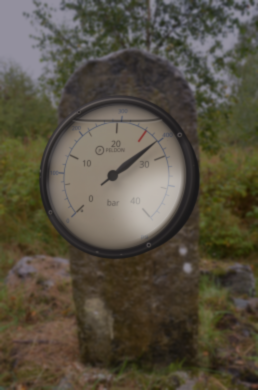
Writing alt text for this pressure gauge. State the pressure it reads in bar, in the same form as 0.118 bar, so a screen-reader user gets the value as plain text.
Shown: 27.5 bar
